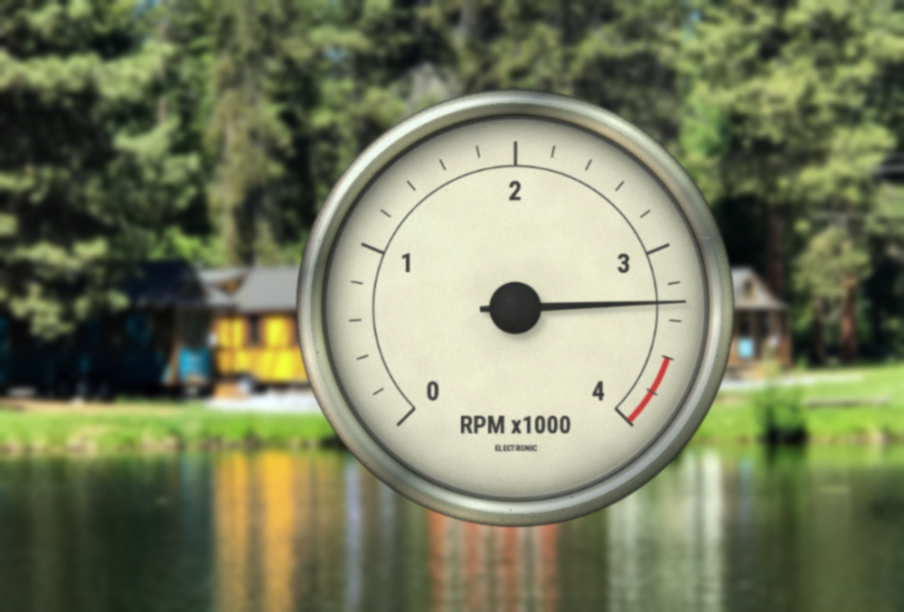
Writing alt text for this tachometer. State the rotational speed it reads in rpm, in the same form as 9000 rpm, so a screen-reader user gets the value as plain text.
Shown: 3300 rpm
